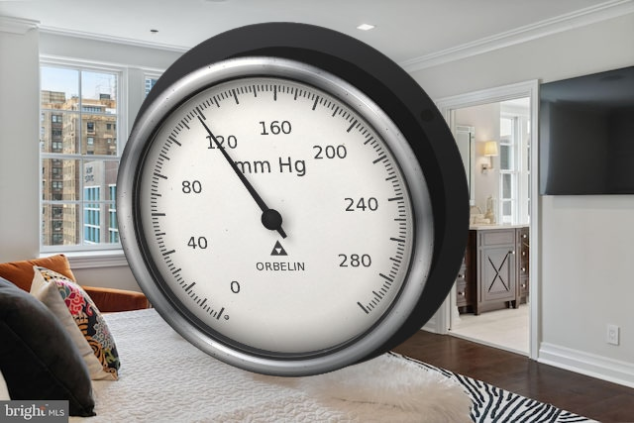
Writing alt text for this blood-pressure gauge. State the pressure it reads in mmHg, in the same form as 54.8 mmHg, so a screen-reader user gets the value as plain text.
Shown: 120 mmHg
